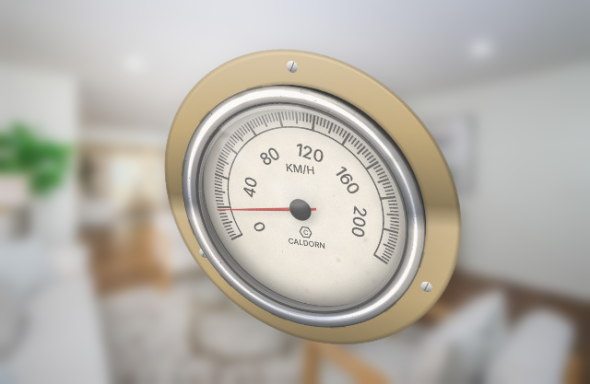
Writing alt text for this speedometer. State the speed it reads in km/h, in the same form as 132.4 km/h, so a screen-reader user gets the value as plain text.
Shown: 20 km/h
